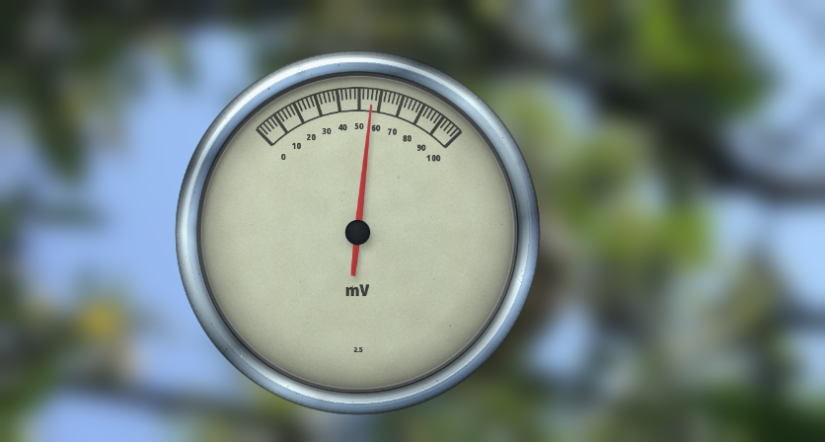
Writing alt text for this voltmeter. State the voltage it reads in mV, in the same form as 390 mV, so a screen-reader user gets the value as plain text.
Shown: 56 mV
